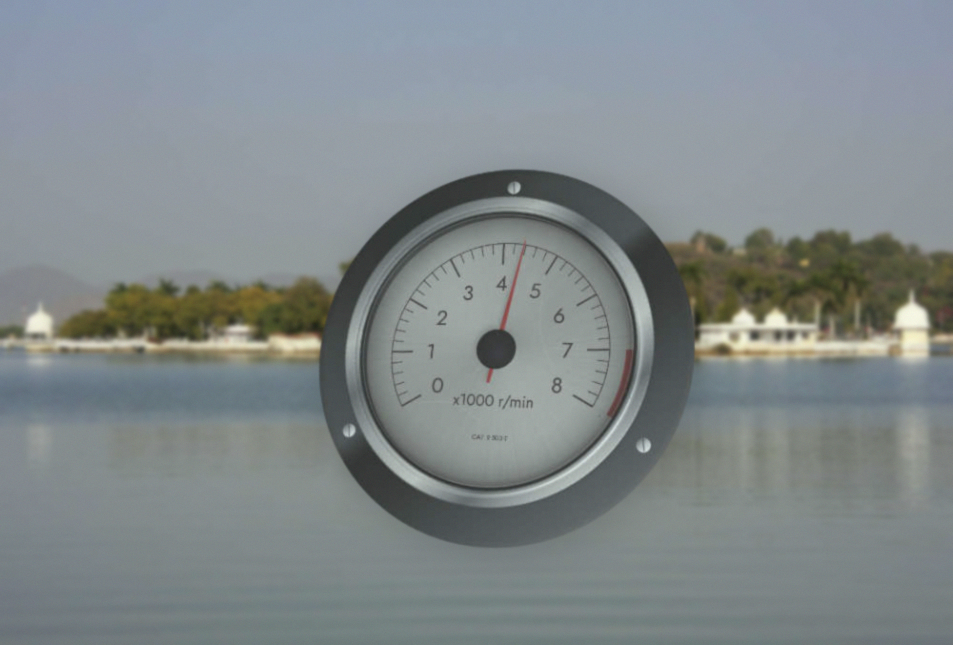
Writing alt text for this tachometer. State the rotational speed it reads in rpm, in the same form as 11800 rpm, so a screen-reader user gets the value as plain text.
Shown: 4400 rpm
